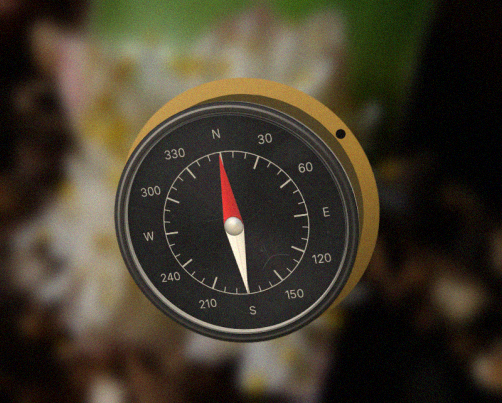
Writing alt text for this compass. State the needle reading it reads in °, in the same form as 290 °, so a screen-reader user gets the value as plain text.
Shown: 0 °
